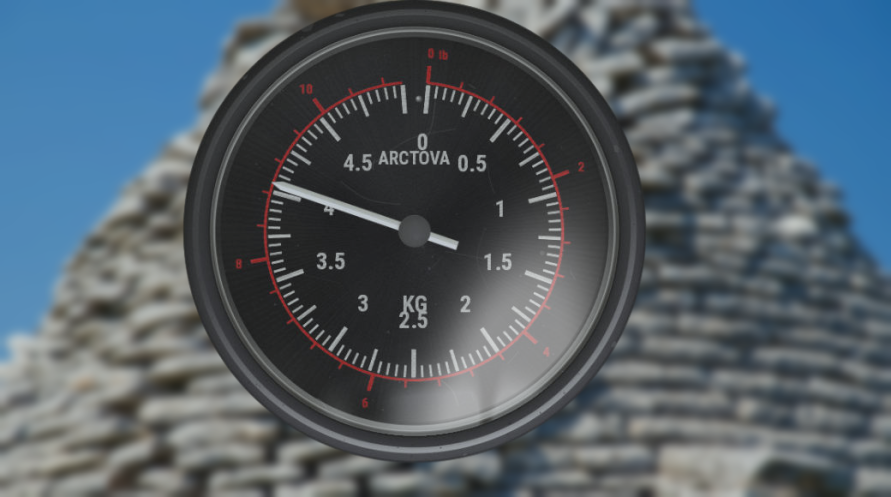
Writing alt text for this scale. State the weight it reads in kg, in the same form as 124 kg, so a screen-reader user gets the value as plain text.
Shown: 4.05 kg
